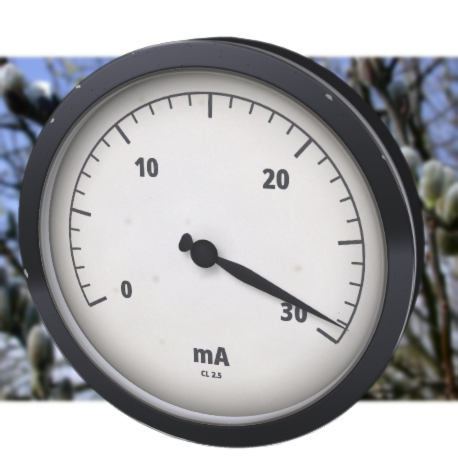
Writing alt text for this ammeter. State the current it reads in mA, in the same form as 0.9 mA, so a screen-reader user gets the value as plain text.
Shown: 29 mA
